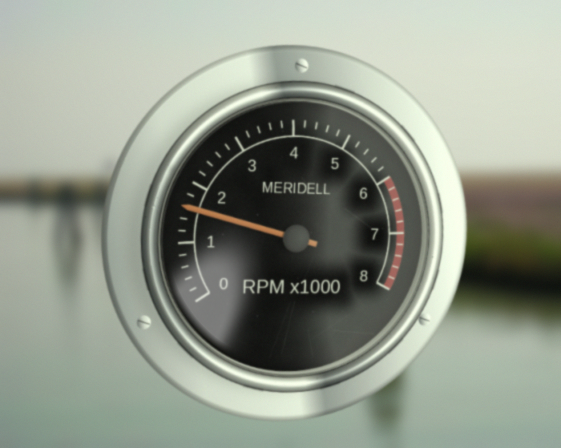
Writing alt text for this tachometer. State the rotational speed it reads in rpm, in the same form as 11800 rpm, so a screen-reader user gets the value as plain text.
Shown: 1600 rpm
